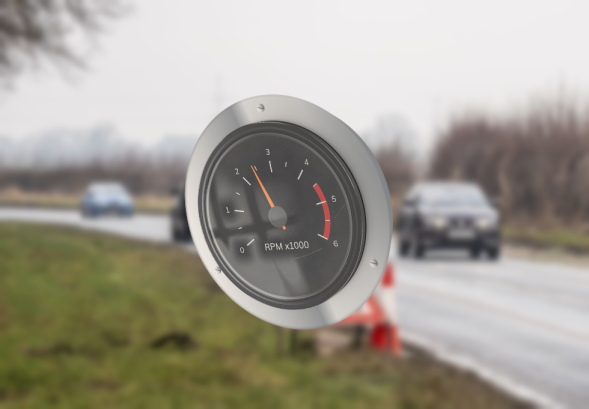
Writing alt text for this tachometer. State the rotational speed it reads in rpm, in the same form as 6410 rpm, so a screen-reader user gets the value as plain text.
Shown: 2500 rpm
